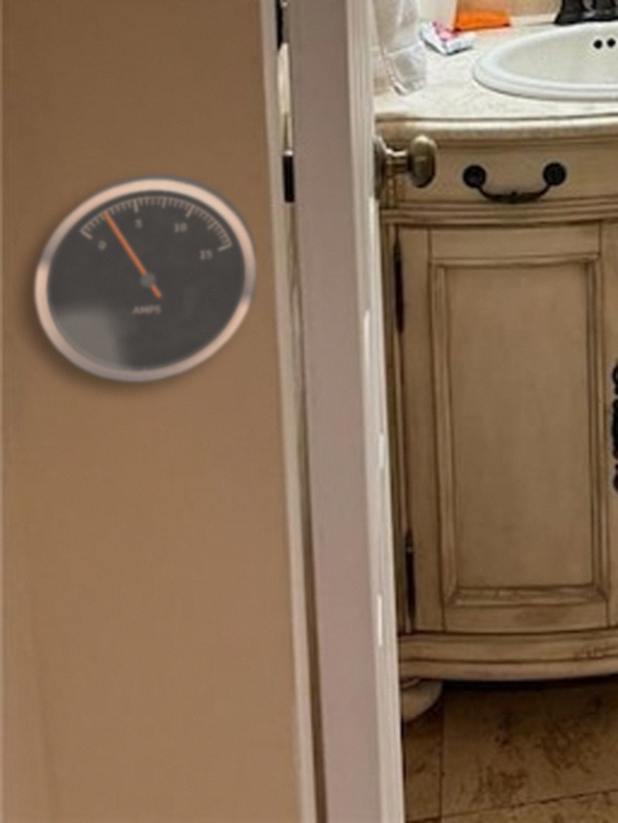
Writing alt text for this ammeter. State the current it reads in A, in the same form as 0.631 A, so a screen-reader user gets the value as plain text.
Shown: 2.5 A
